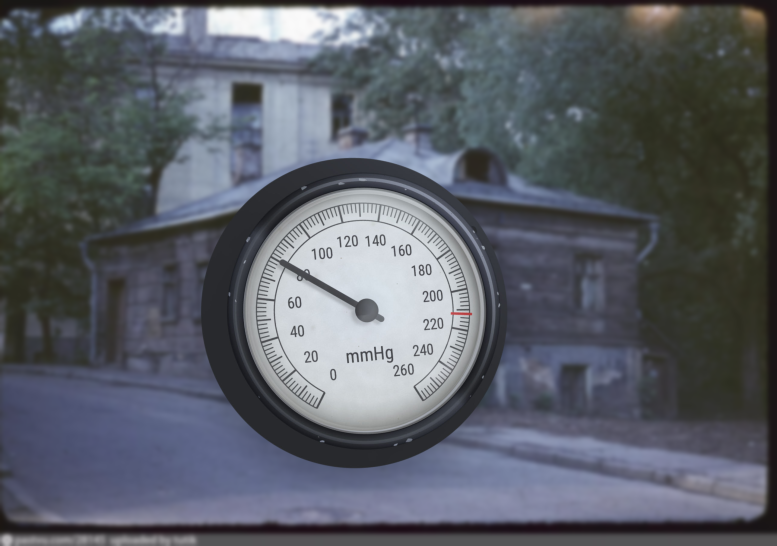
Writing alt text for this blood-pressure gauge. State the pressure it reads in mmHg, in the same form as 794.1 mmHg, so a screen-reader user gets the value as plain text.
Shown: 80 mmHg
